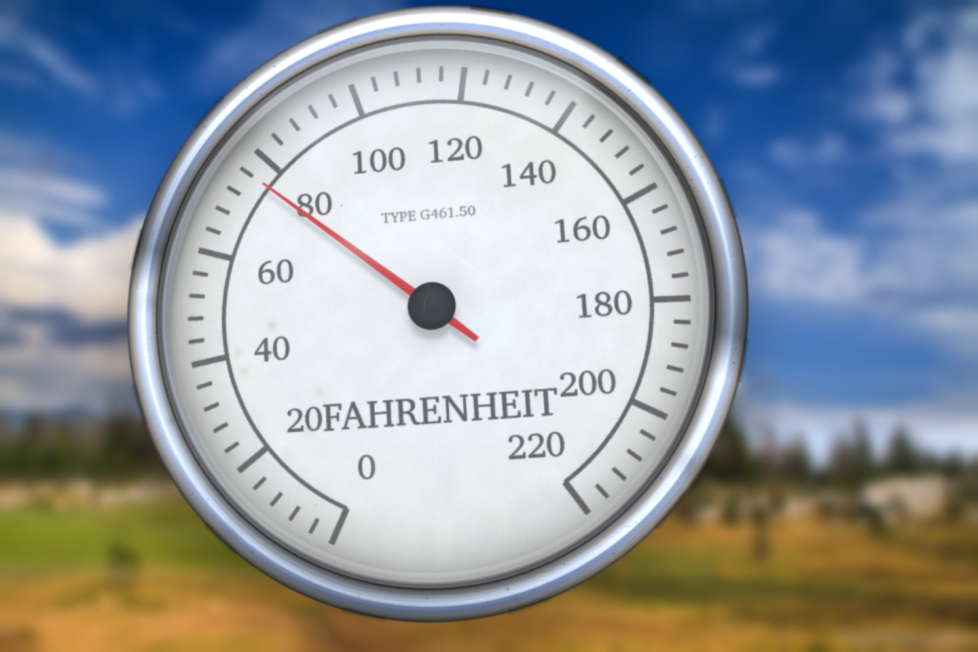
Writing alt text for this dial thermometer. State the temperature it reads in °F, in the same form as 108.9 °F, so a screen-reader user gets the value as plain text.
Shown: 76 °F
